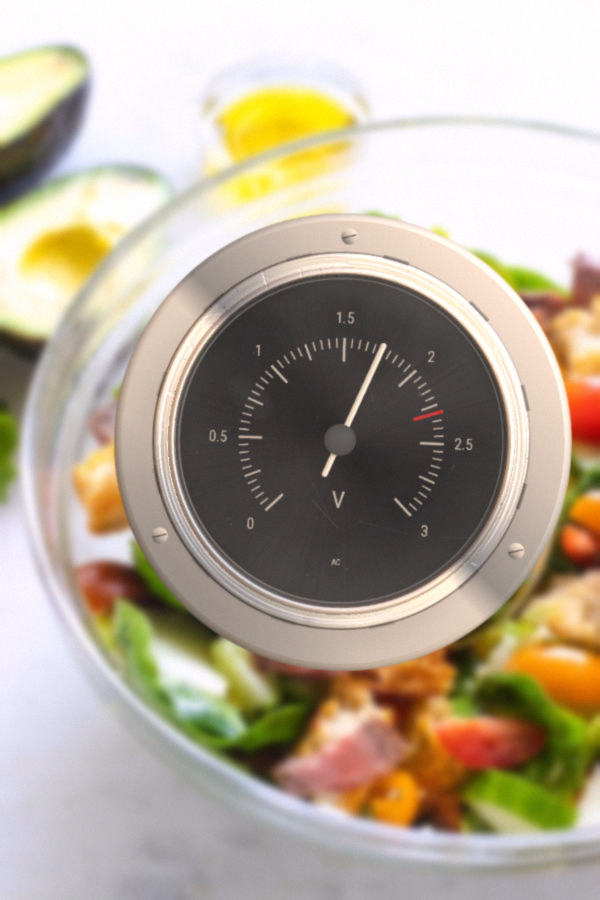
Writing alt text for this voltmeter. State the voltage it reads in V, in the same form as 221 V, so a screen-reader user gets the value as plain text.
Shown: 1.75 V
